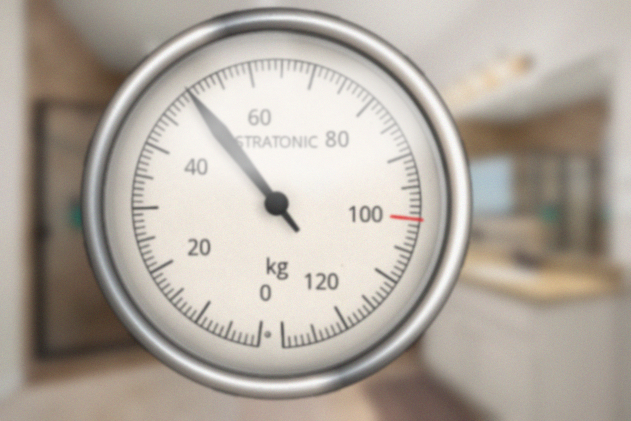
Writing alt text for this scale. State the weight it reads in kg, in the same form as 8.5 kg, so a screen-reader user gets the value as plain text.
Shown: 50 kg
